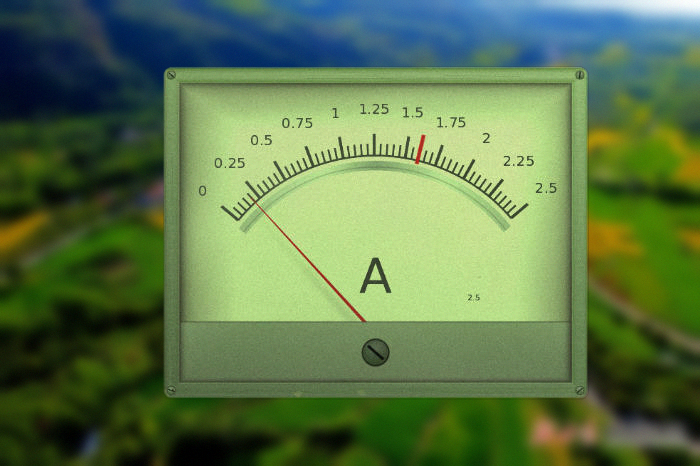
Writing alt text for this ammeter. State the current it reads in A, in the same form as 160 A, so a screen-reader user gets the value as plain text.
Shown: 0.2 A
